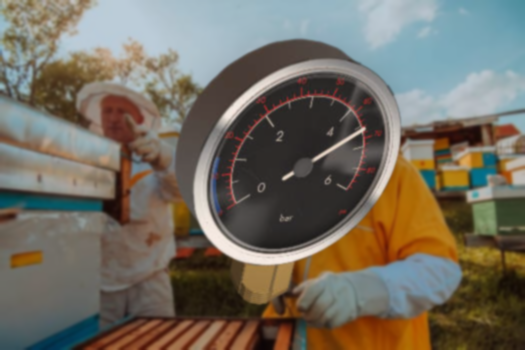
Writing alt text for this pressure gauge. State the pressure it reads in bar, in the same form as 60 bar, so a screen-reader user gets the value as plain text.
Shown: 4.5 bar
